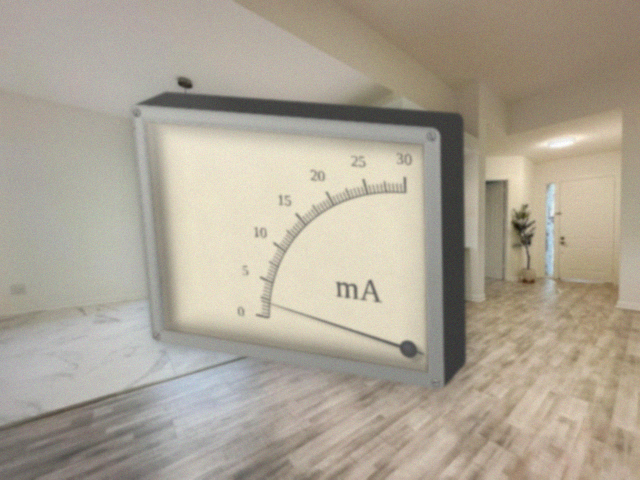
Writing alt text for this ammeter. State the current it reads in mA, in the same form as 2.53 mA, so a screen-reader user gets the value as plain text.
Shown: 2.5 mA
